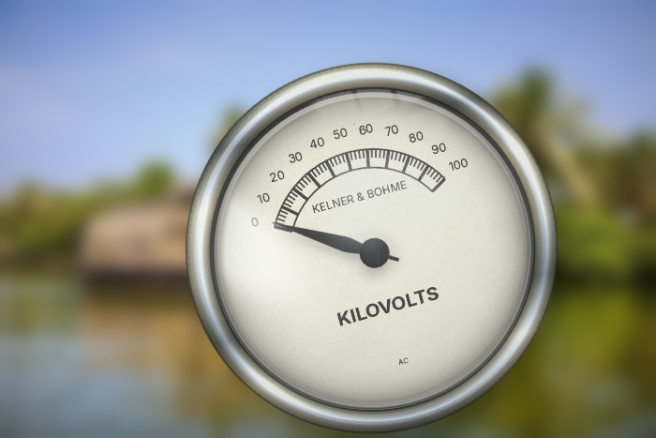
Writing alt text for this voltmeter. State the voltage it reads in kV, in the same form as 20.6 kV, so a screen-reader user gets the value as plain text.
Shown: 2 kV
